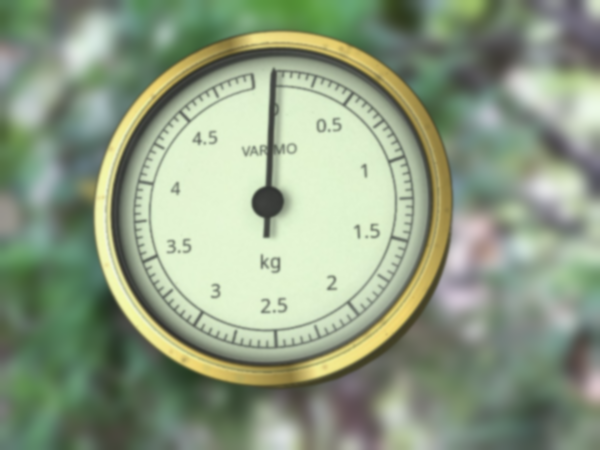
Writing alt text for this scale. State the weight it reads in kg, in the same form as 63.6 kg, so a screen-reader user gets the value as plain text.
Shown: 0 kg
